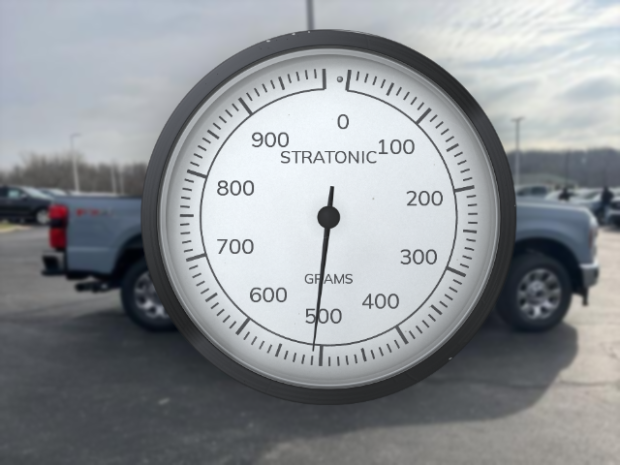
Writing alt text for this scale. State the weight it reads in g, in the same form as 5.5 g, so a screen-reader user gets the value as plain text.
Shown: 510 g
